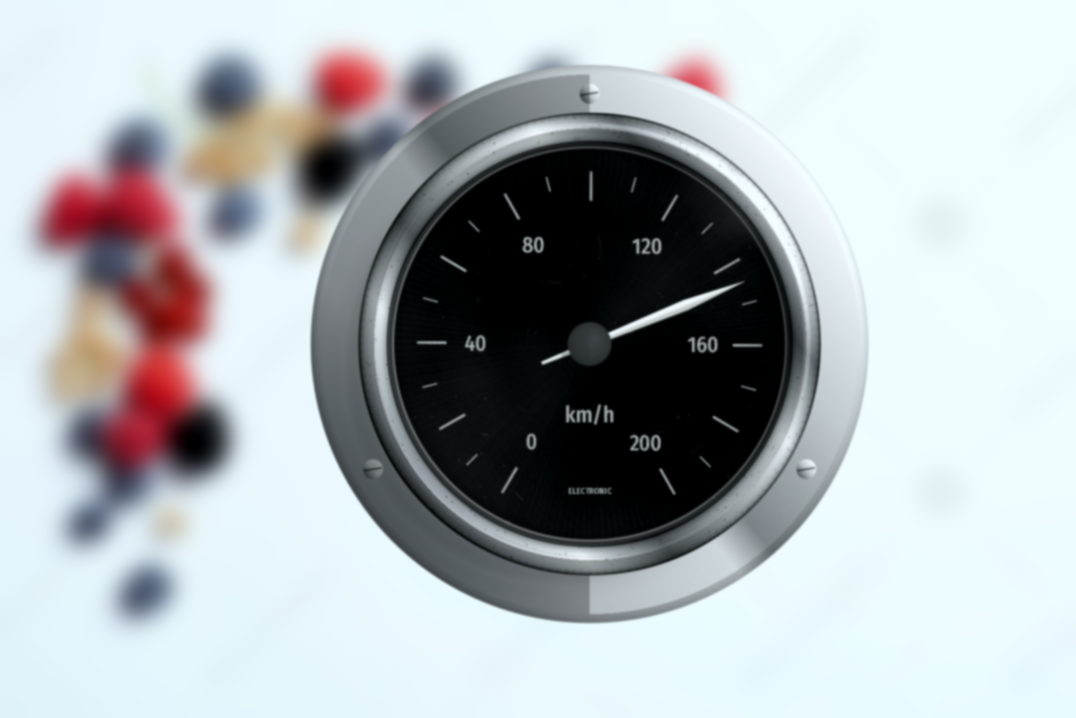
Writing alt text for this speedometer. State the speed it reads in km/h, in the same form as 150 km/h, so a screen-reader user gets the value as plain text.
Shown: 145 km/h
